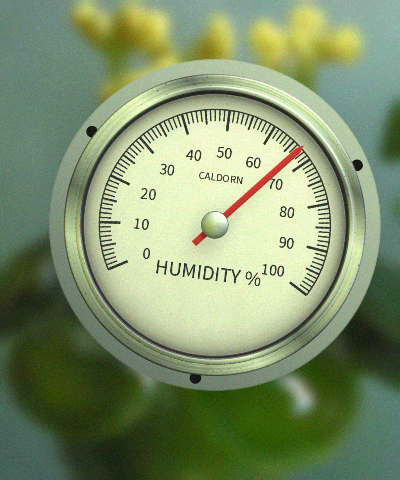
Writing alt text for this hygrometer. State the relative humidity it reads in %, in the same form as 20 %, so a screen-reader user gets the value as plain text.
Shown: 67 %
